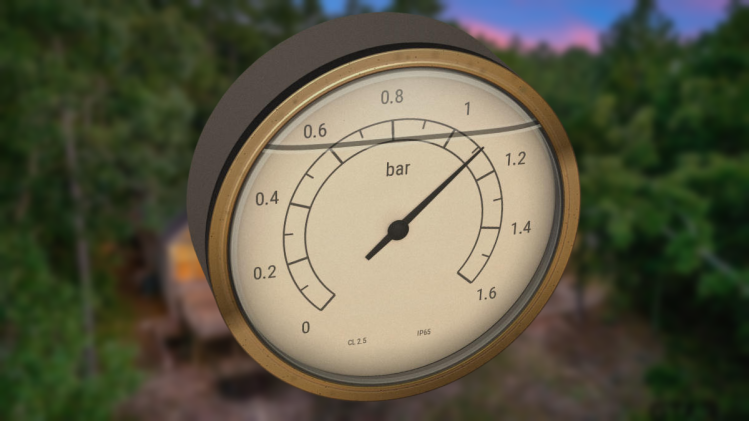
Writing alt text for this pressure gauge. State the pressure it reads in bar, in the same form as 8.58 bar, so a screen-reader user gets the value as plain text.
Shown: 1.1 bar
